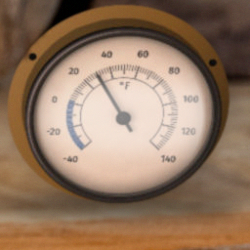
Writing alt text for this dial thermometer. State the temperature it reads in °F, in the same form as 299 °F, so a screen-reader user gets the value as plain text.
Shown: 30 °F
